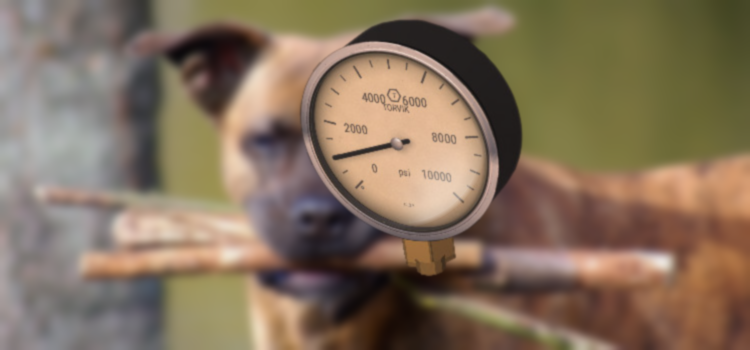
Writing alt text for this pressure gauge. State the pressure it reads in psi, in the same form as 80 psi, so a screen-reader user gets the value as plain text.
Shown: 1000 psi
